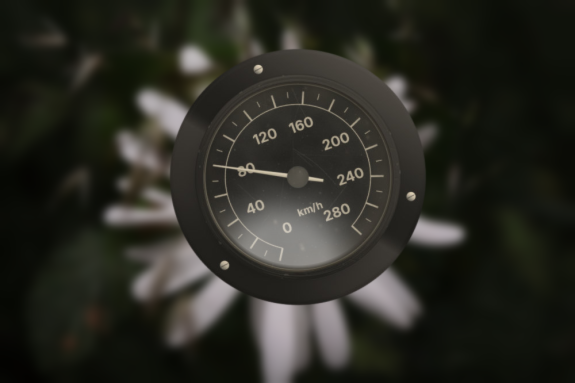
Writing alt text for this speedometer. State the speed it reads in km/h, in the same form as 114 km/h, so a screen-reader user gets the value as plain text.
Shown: 80 km/h
